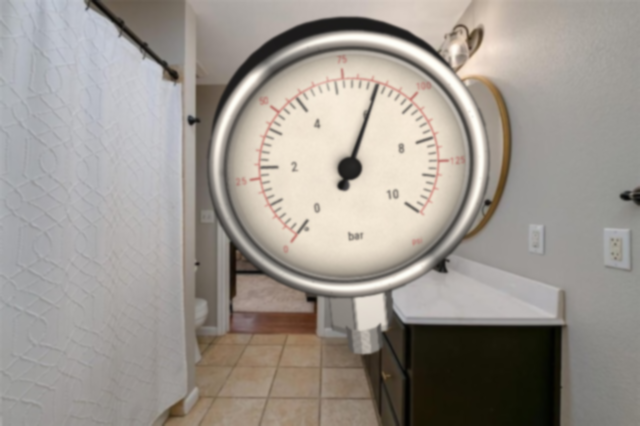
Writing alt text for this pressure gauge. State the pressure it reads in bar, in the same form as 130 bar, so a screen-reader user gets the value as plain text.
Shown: 6 bar
